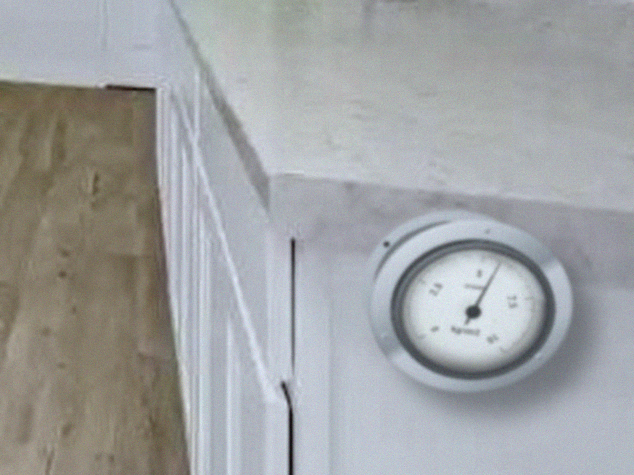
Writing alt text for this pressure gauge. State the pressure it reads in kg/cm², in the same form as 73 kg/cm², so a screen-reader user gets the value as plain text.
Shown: 5.5 kg/cm²
